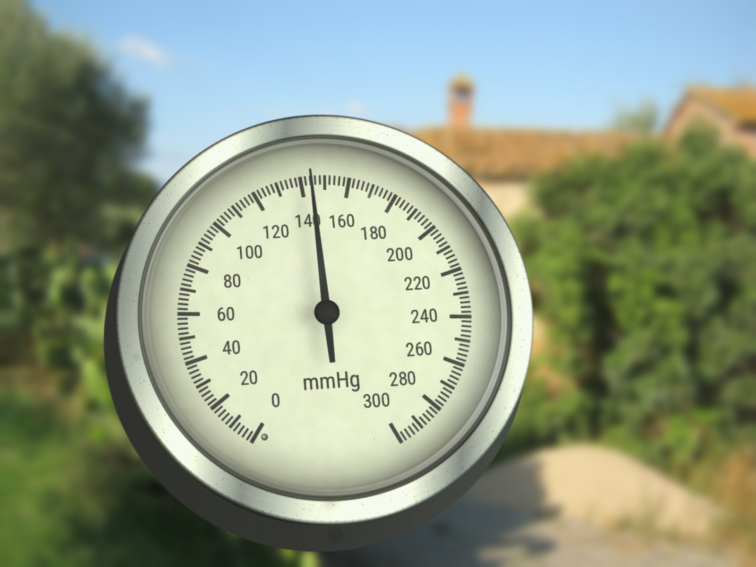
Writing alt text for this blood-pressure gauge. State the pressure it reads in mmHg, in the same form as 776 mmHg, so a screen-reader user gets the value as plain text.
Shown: 144 mmHg
